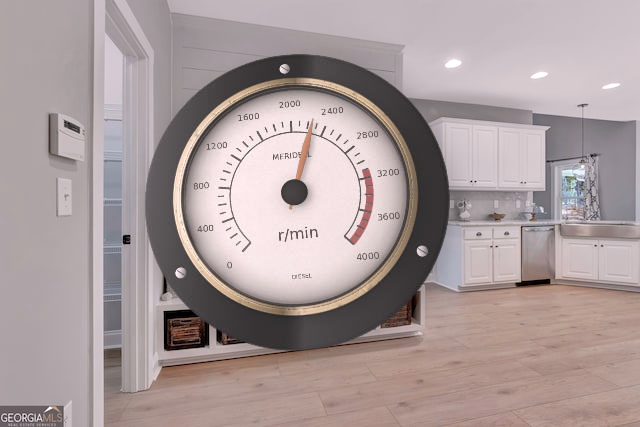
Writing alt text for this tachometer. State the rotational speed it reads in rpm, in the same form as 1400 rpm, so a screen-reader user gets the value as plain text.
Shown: 2250 rpm
